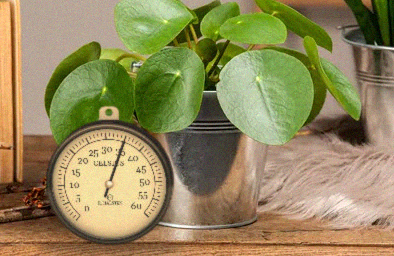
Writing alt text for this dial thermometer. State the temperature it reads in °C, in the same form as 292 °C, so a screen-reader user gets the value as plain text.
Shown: 35 °C
